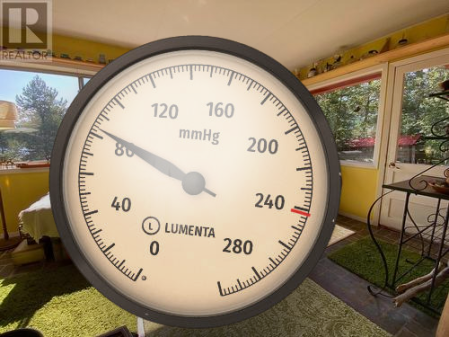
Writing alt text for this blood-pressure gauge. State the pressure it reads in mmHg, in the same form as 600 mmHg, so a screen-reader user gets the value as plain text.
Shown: 84 mmHg
